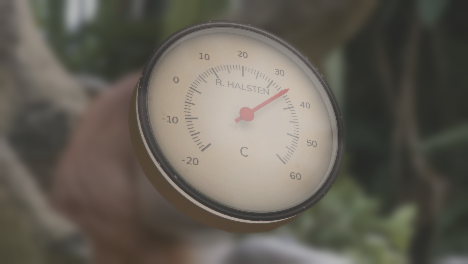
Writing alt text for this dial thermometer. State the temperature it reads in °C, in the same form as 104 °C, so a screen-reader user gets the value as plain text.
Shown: 35 °C
